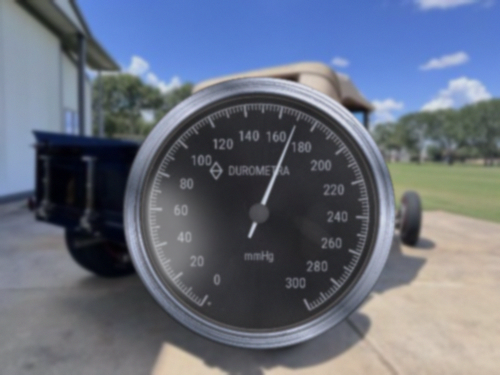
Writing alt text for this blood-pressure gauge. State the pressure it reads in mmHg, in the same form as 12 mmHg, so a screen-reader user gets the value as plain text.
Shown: 170 mmHg
